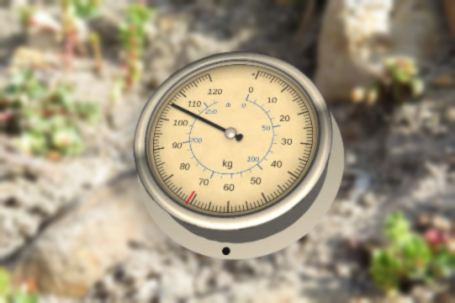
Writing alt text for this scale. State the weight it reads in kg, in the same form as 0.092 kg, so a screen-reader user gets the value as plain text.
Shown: 105 kg
